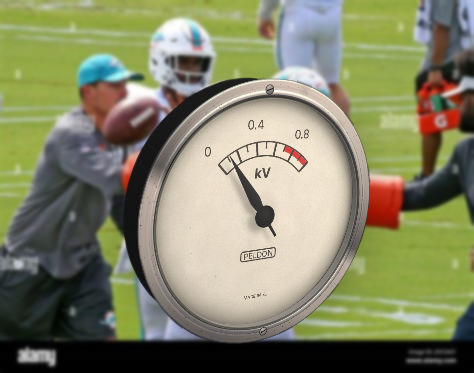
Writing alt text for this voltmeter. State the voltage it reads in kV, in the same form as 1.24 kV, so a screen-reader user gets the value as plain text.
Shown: 0.1 kV
